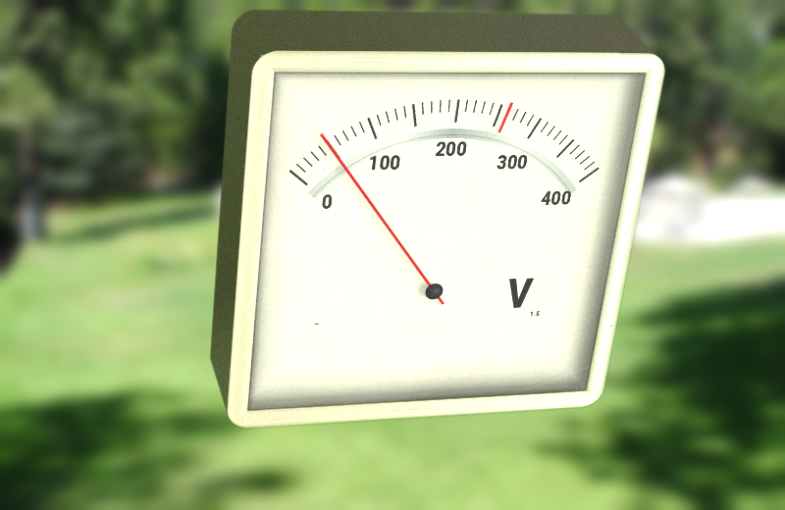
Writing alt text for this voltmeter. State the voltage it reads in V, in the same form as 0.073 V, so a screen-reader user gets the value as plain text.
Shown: 50 V
